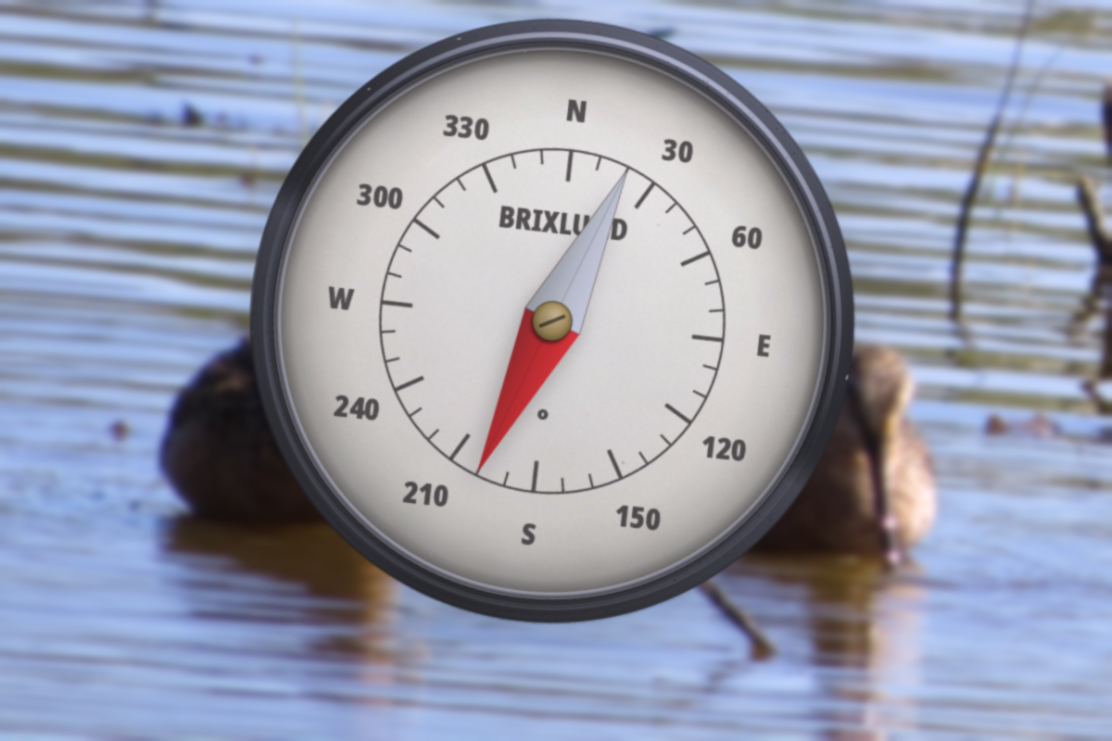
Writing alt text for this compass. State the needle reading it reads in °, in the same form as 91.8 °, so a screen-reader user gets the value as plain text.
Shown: 200 °
